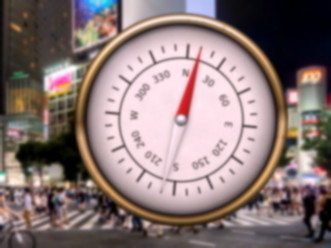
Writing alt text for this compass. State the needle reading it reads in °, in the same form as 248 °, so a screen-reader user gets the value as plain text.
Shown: 10 °
